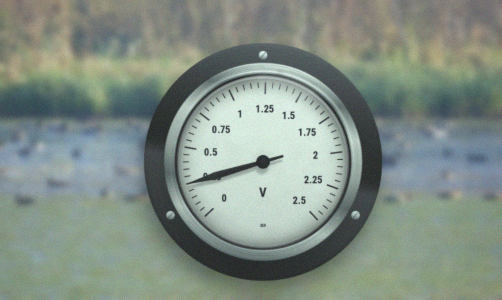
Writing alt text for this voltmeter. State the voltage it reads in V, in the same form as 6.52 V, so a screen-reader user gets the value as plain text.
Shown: 0.25 V
